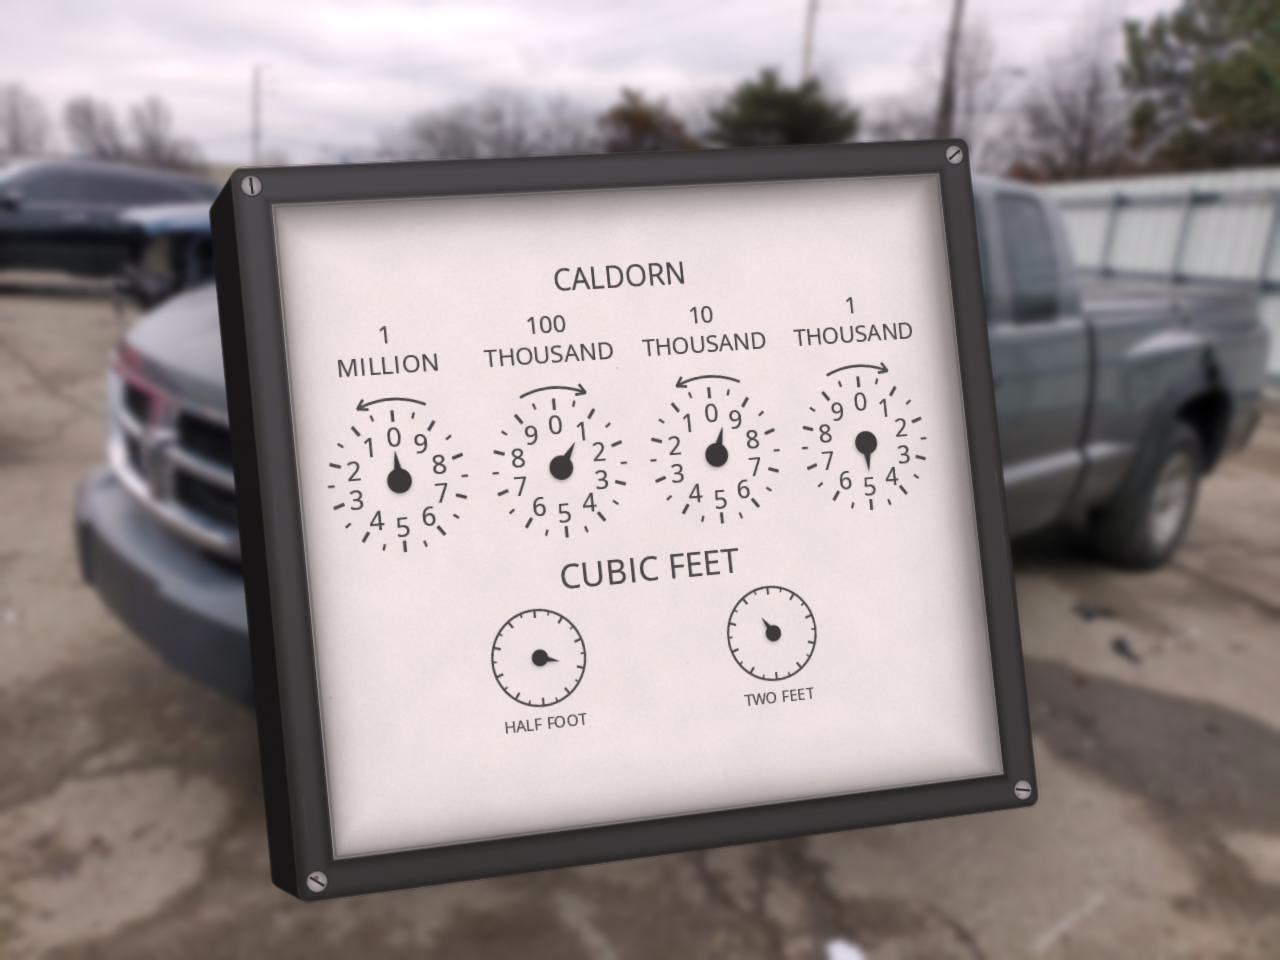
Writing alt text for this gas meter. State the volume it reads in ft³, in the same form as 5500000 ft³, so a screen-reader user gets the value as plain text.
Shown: 9500 ft³
